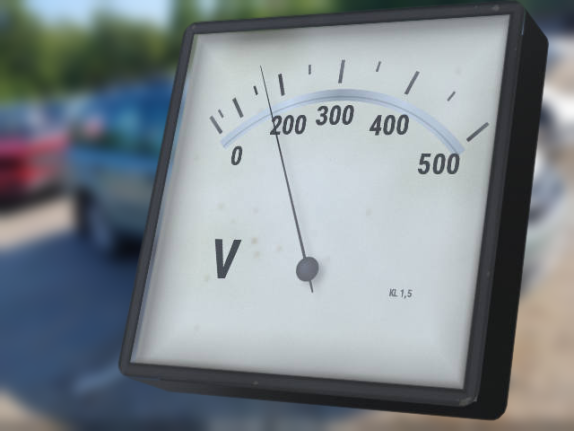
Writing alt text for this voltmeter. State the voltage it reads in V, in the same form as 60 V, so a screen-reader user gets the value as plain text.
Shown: 175 V
